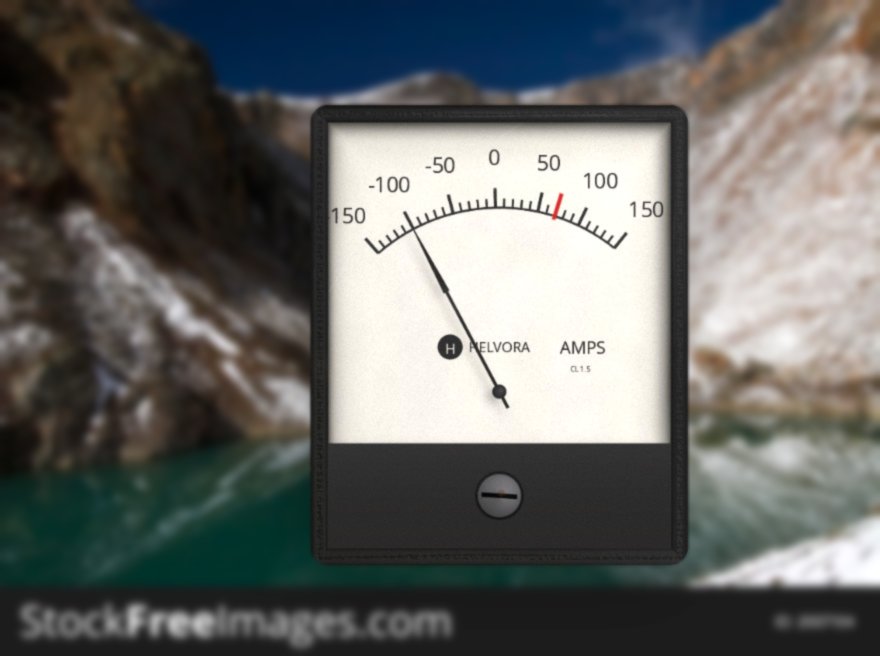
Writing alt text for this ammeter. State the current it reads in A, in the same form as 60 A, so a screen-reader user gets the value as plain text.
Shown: -100 A
